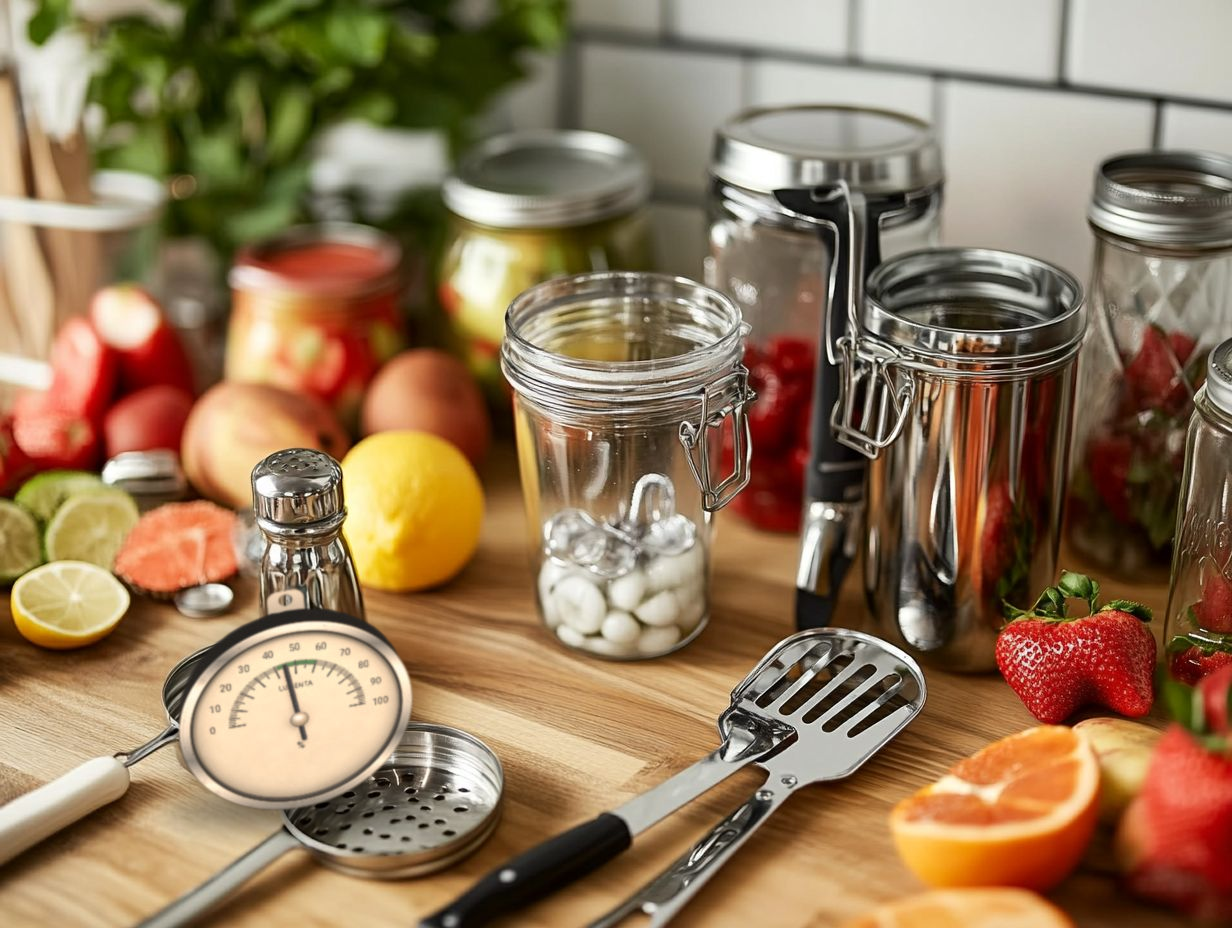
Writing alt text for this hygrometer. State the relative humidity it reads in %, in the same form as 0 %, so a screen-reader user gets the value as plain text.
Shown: 45 %
